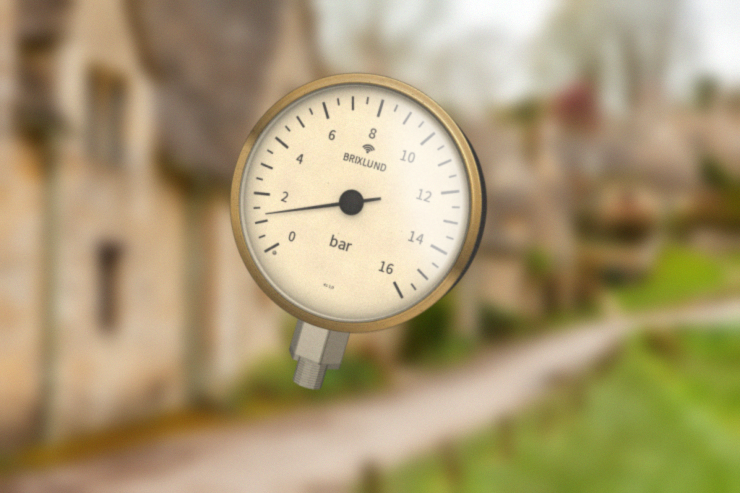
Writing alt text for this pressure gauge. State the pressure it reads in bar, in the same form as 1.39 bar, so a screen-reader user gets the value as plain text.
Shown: 1.25 bar
